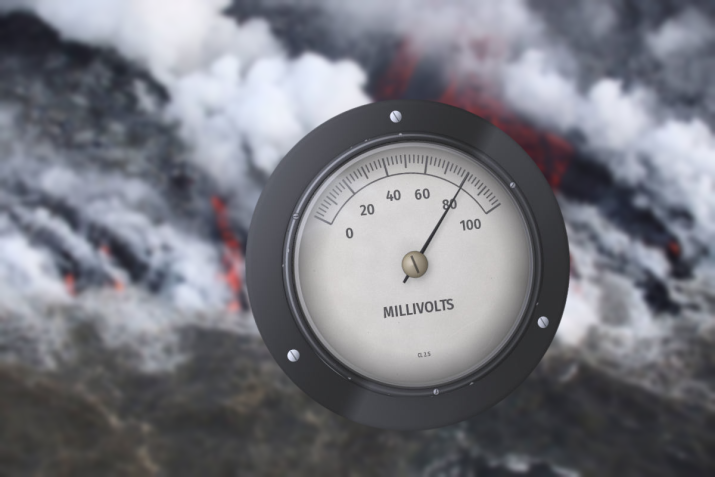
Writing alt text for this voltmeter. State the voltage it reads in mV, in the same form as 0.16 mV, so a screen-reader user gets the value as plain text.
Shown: 80 mV
